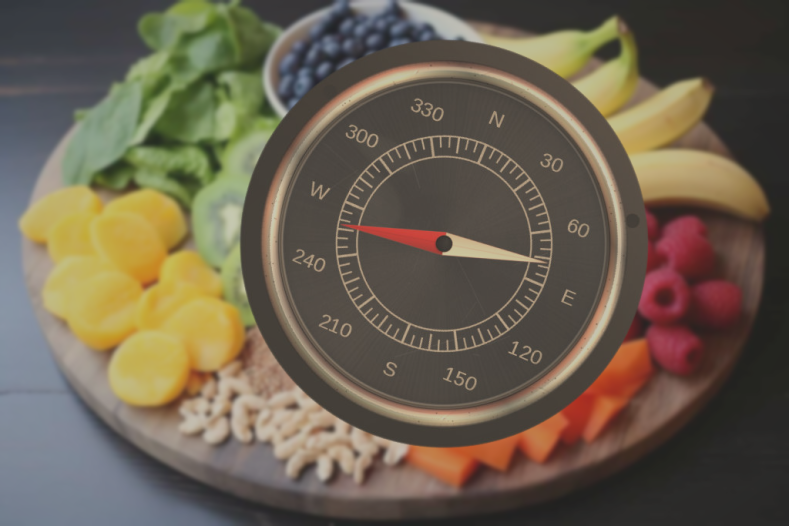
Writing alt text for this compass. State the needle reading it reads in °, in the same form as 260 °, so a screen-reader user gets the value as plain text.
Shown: 257.5 °
